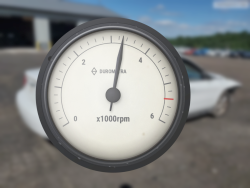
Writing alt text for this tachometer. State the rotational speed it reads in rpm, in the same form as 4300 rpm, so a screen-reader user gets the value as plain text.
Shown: 3300 rpm
